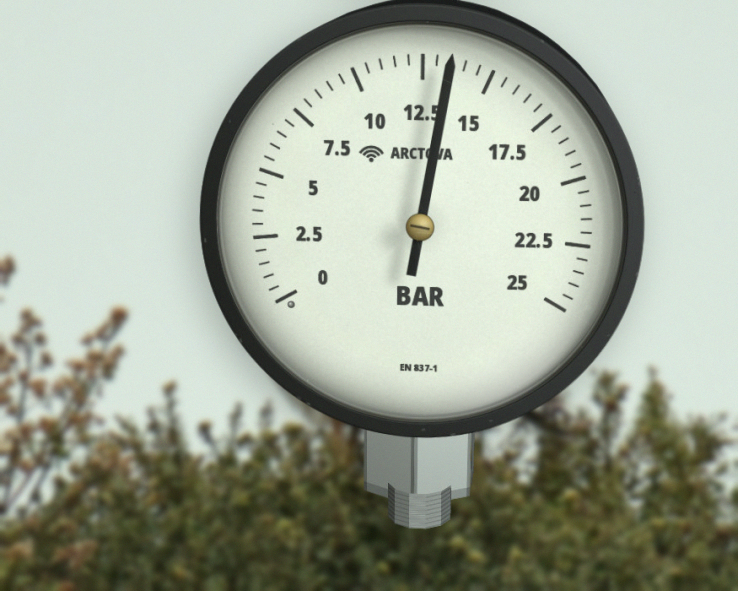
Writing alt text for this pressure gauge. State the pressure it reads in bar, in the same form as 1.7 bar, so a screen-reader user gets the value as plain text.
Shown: 13.5 bar
